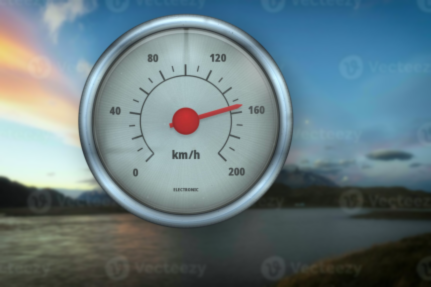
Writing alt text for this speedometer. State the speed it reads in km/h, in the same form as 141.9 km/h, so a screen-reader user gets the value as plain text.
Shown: 155 km/h
